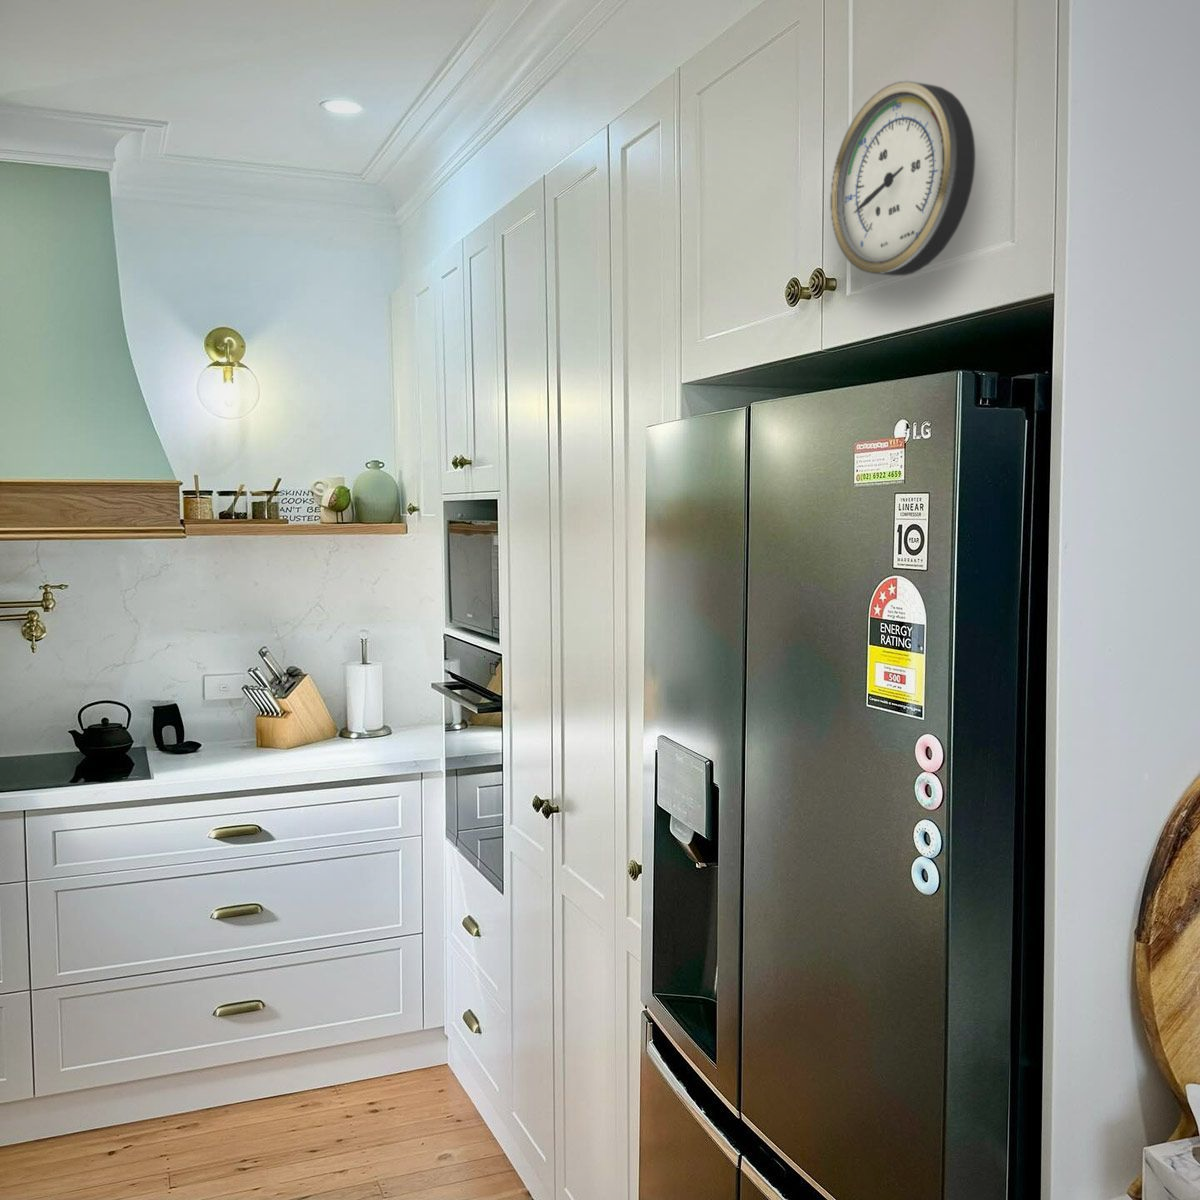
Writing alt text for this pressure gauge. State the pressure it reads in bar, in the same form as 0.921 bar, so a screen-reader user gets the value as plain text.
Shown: 10 bar
